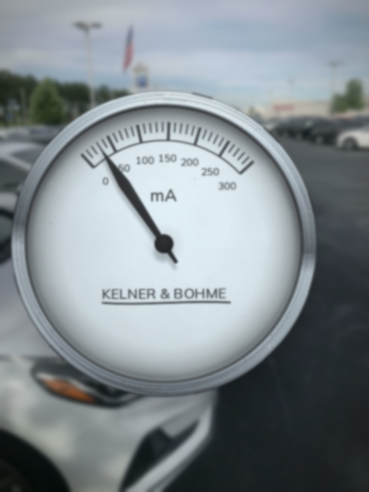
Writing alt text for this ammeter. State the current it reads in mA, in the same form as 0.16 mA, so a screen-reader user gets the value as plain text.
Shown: 30 mA
